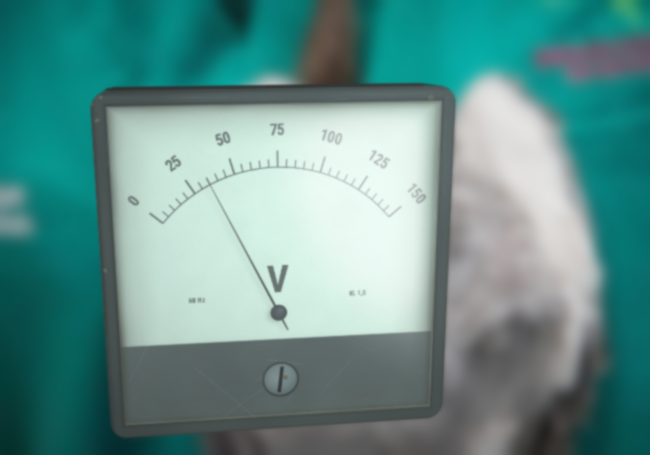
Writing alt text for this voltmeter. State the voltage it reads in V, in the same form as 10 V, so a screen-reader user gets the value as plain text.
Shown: 35 V
